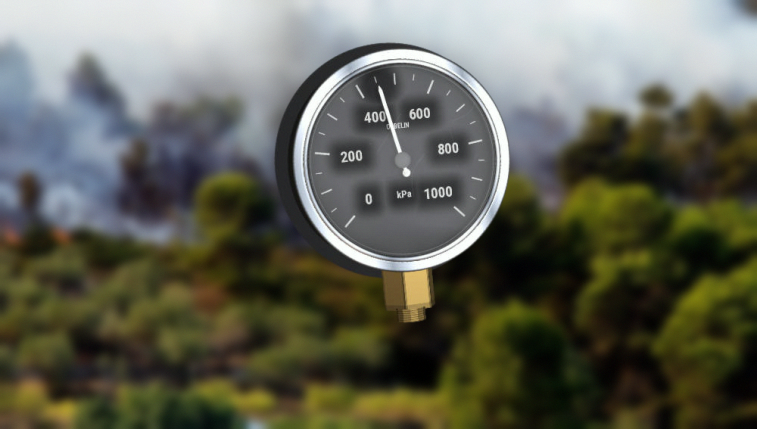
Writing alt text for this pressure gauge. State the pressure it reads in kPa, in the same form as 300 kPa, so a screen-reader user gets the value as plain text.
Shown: 450 kPa
